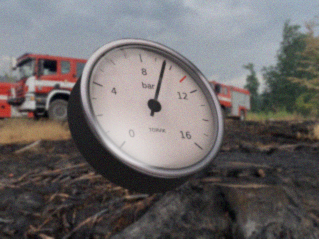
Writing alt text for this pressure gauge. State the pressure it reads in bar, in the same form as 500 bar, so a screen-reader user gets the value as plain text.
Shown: 9.5 bar
